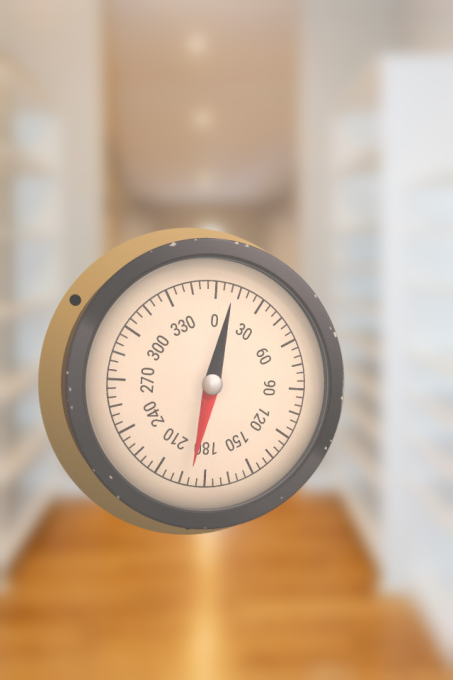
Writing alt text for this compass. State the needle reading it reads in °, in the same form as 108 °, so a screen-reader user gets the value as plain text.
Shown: 190 °
